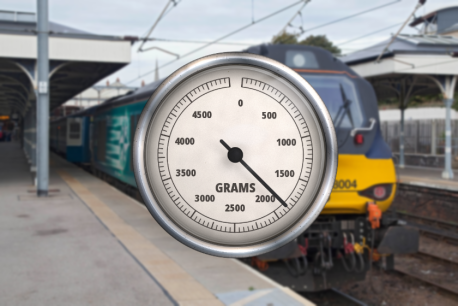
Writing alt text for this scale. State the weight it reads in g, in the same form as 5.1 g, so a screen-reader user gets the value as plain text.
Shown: 1850 g
